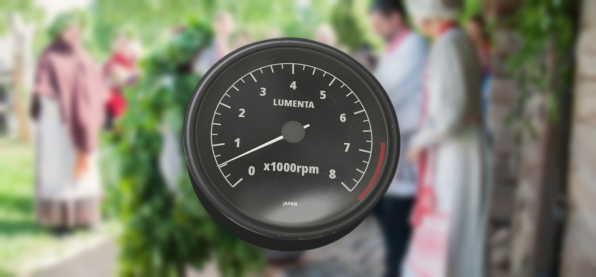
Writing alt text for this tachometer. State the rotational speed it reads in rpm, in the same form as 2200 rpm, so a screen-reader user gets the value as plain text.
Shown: 500 rpm
